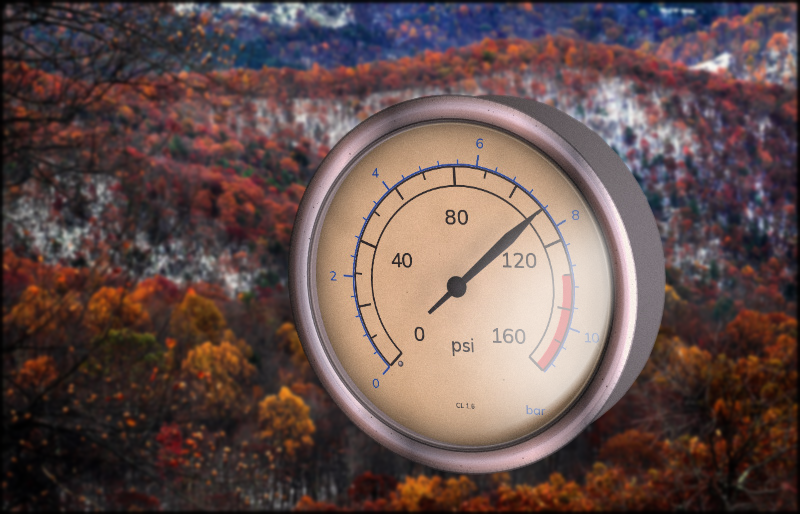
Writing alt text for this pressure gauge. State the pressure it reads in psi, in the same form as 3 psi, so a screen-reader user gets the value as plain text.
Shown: 110 psi
